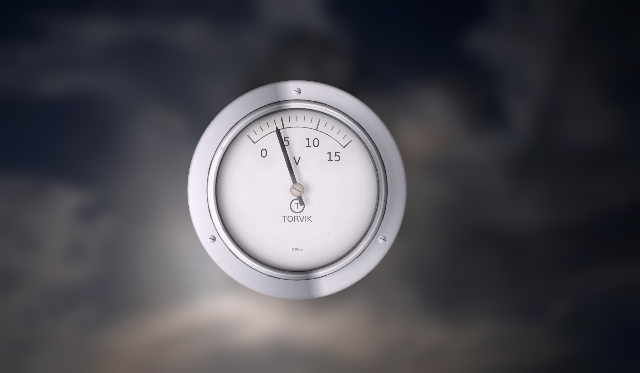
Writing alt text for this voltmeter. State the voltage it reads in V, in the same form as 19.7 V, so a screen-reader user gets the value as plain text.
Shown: 4 V
